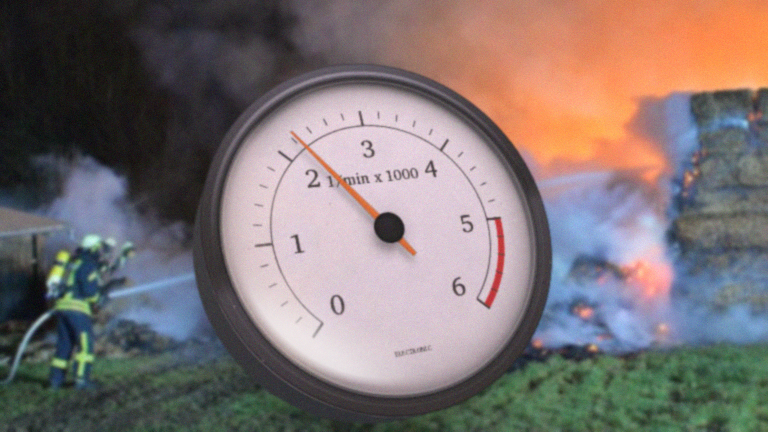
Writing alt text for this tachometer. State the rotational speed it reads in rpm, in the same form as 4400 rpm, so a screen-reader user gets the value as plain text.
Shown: 2200 rpm
